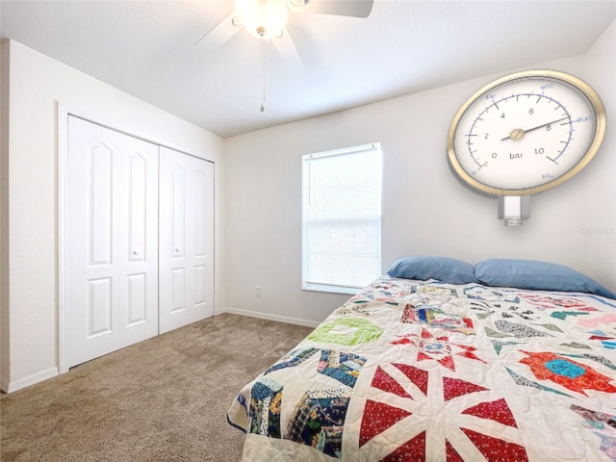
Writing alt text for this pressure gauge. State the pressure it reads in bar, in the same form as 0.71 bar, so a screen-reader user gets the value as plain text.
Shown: 7.75 bar
